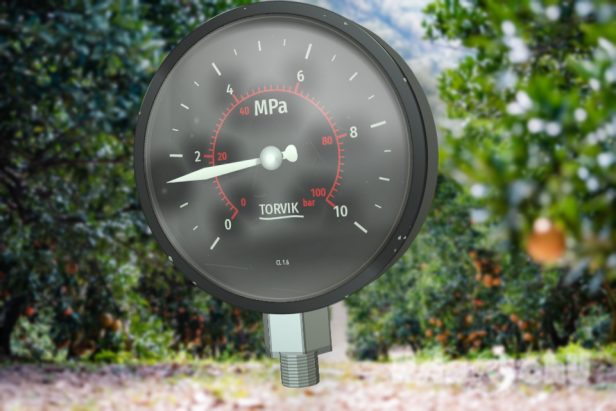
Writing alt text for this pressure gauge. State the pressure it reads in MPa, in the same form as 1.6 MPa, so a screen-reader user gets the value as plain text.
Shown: 1.5 MPa
